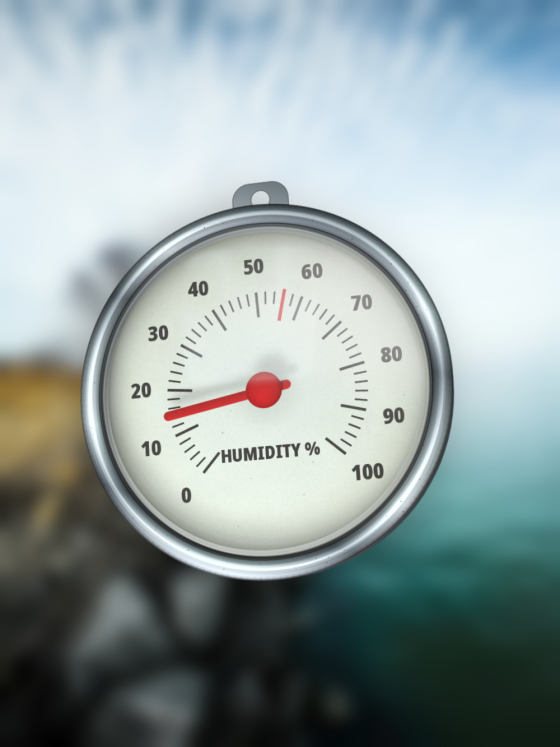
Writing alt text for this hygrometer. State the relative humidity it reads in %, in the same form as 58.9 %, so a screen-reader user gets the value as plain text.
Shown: 14 %
